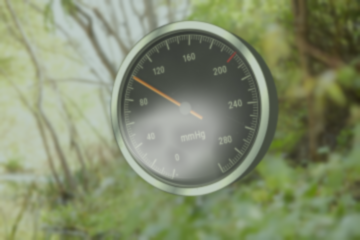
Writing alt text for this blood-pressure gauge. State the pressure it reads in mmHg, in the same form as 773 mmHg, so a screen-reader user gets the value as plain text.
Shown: 100 mmHg
